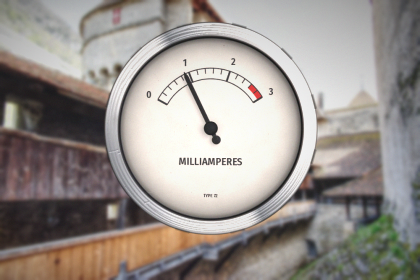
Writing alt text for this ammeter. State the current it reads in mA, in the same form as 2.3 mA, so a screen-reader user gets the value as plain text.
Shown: 0.9 mA
